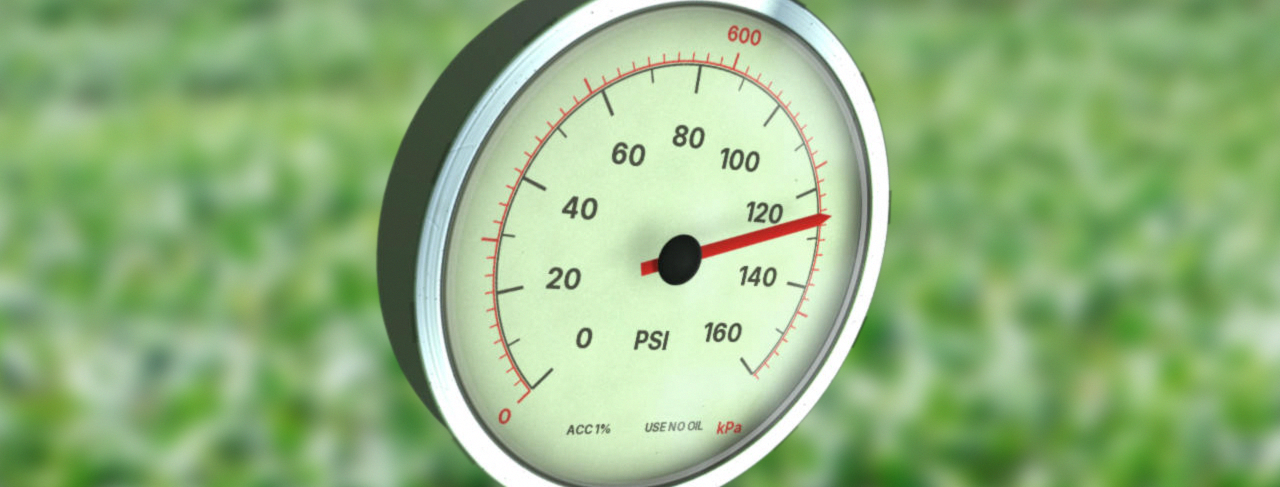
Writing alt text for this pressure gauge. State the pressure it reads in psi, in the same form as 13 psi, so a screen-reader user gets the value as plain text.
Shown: 125 psi
